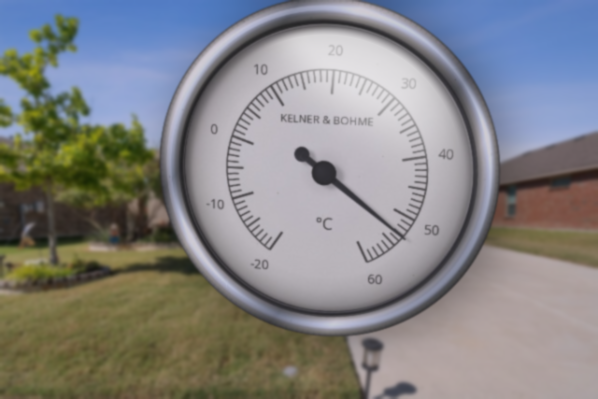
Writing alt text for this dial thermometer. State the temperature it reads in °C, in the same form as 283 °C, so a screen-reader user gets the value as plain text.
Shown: 53 °C
